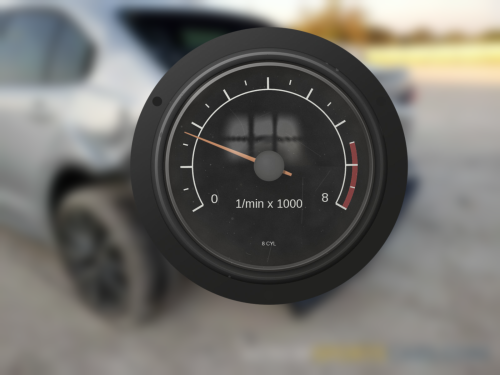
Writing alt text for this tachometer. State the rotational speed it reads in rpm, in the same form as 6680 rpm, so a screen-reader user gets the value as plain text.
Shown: 1750 rpm
